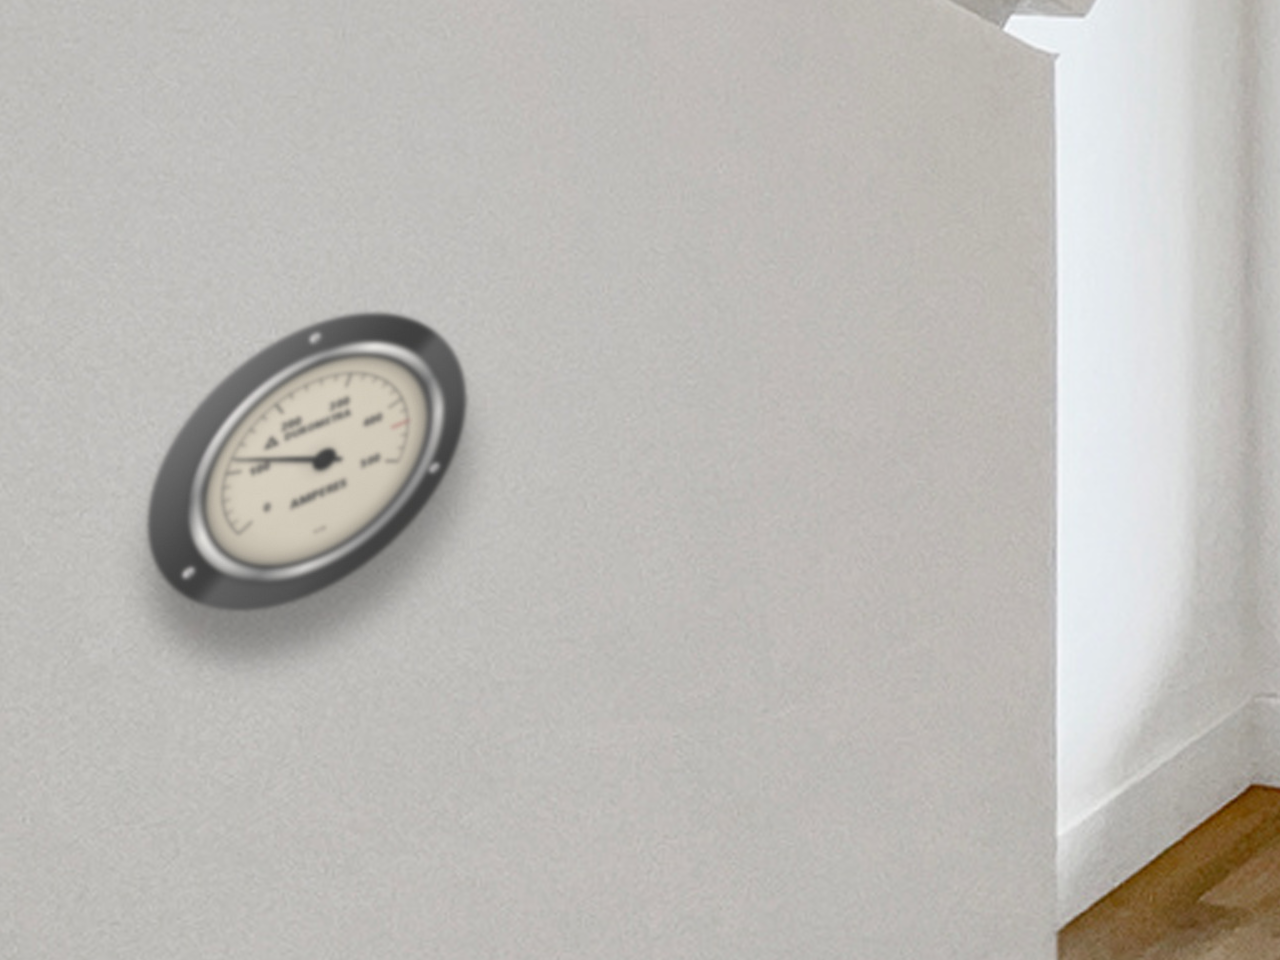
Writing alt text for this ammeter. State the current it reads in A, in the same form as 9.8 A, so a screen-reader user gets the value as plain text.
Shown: 120 A
